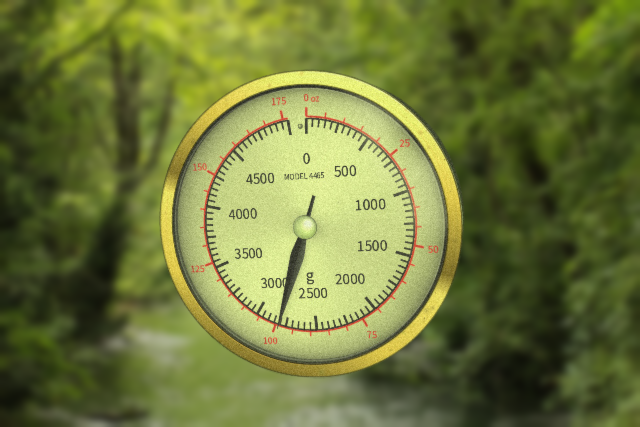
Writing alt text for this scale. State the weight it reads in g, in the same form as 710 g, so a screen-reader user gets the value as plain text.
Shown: 2800 g
